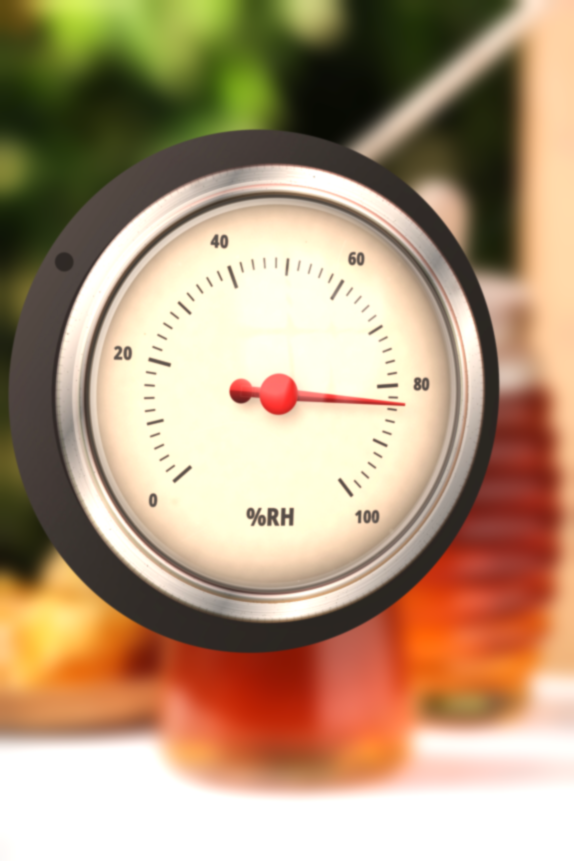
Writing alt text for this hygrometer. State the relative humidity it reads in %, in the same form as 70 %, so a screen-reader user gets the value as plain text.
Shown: 83 %
